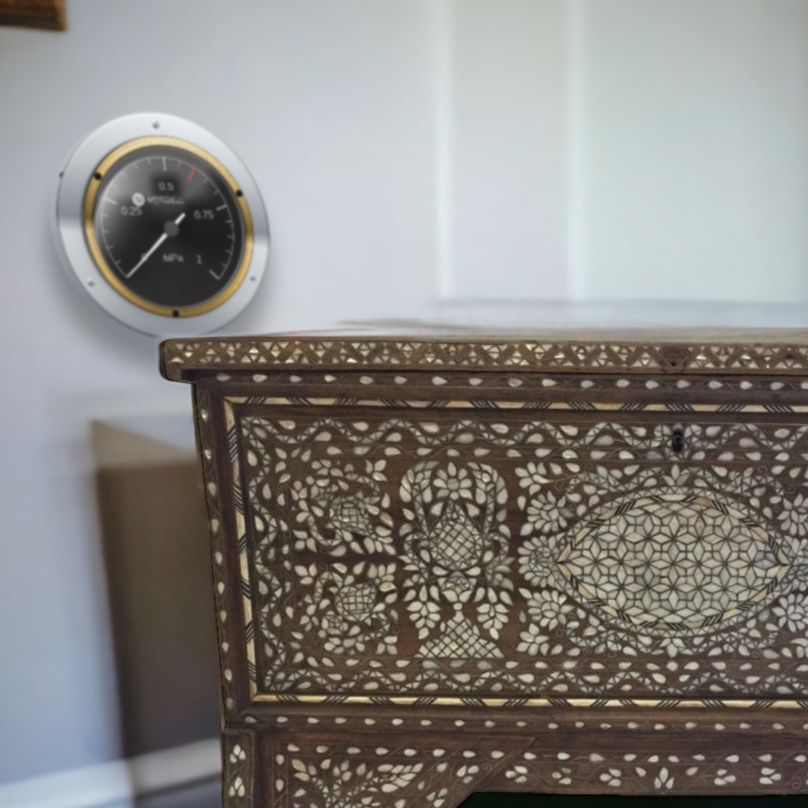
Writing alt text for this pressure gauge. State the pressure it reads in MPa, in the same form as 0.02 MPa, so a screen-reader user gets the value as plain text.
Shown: 0 MPa
